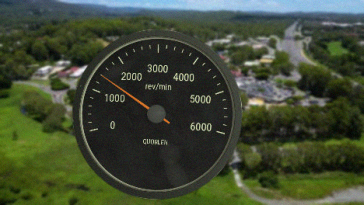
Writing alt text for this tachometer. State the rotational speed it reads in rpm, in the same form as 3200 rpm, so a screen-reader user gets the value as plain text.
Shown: 1400 rpm
